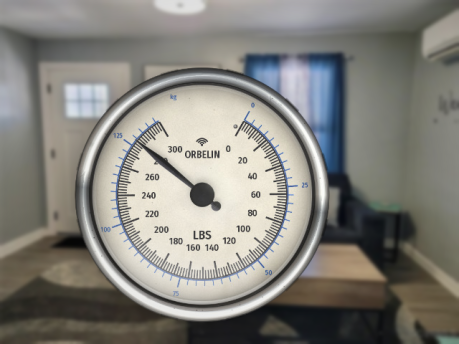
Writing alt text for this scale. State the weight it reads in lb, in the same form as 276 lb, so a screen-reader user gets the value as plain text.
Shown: 280 lb
